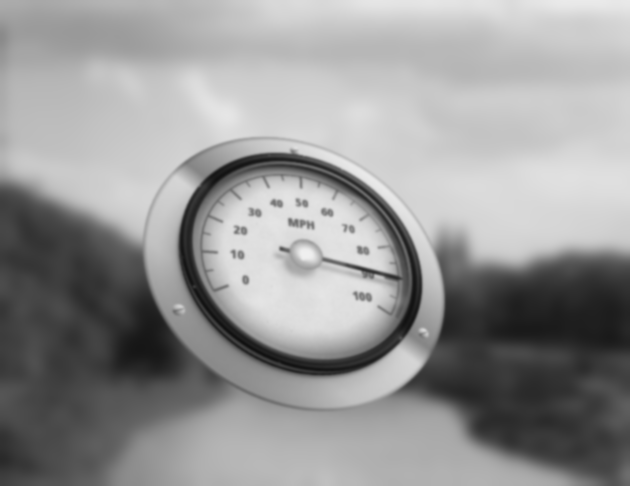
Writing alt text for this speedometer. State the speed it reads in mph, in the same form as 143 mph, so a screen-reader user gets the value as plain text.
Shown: 90 mph
